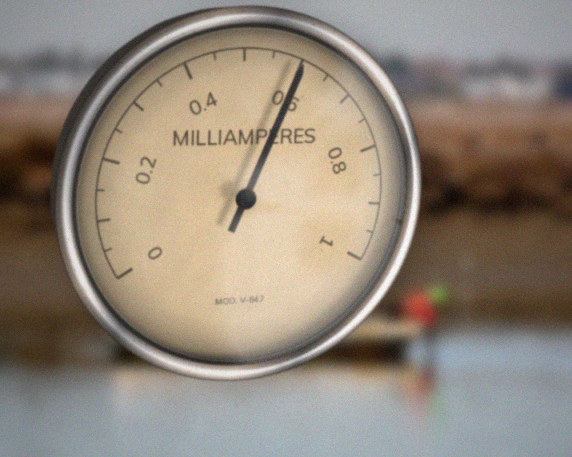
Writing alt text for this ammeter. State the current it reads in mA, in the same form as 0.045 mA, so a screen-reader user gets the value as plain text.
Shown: 0.6 mA
